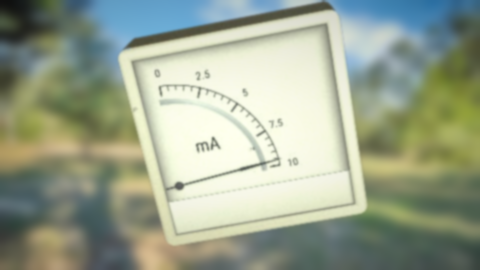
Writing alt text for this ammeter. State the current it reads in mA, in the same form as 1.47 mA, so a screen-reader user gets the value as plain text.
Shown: 9.5 mA
